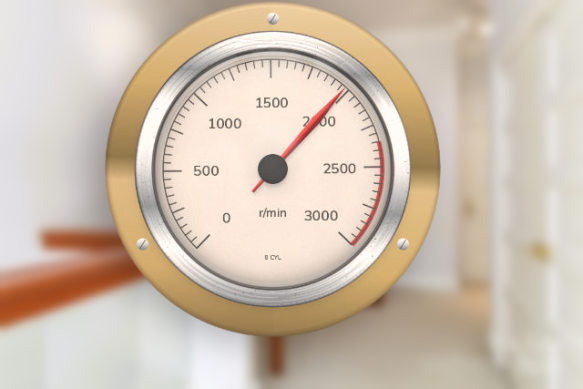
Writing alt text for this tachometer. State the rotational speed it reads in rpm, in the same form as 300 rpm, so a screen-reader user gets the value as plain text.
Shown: 1975 rpm
